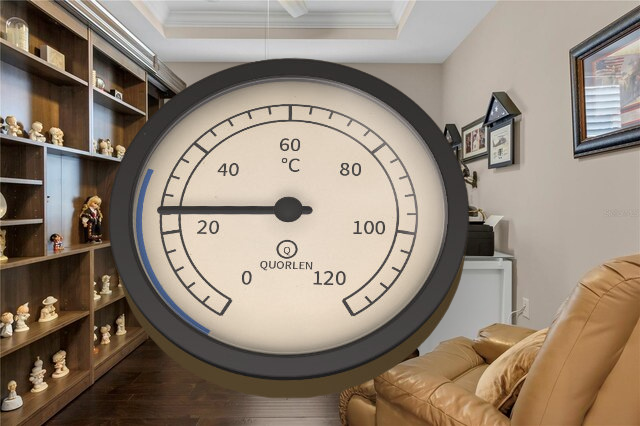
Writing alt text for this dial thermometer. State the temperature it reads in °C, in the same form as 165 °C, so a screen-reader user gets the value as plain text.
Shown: 24 °C
